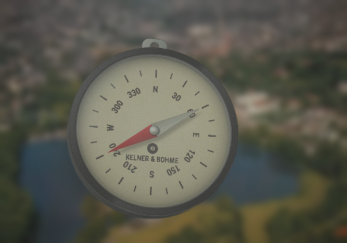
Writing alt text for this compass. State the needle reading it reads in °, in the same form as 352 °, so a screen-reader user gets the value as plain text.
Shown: 240 °
